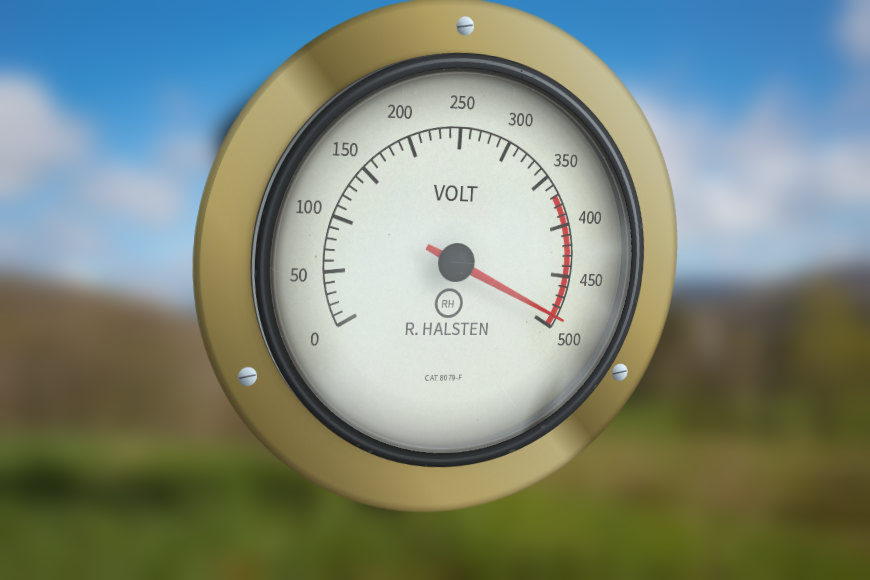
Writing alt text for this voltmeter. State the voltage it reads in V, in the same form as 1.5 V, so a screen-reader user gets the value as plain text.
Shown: 490 V
